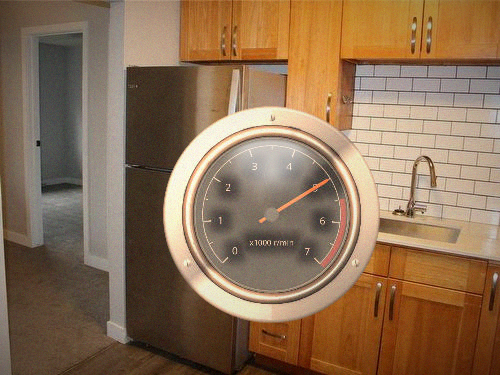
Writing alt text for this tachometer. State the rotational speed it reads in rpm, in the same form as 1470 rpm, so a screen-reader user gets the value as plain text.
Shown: 5000 rpm
